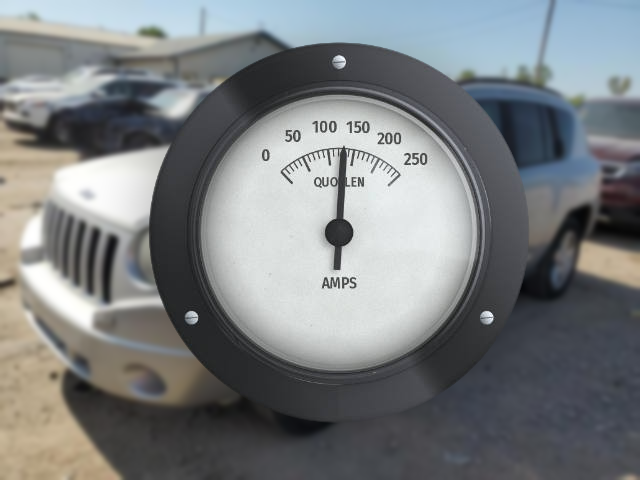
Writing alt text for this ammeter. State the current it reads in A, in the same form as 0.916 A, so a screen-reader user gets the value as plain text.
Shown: 130 A
